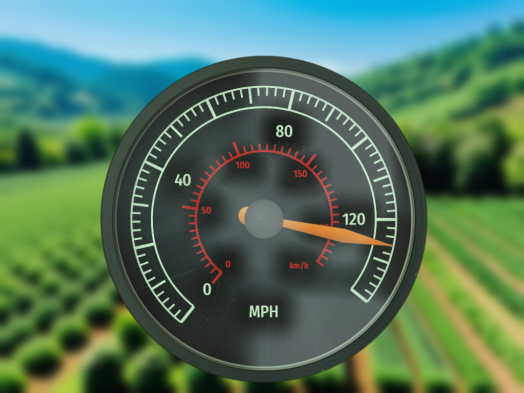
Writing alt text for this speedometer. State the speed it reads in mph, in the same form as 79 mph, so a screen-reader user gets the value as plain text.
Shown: 126 mph
